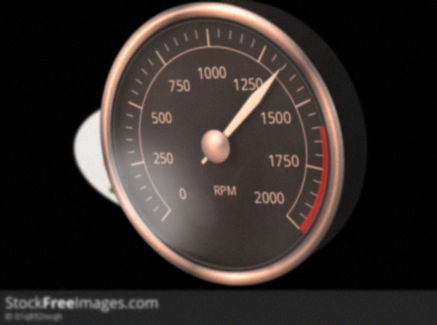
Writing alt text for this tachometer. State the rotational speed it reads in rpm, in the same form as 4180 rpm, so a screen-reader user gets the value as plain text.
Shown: 1350 rpm
